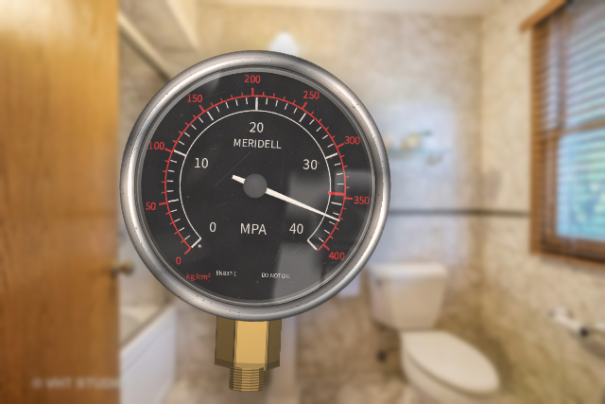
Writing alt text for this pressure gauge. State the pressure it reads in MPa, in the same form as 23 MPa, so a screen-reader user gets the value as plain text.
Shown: 36.5 MPa
